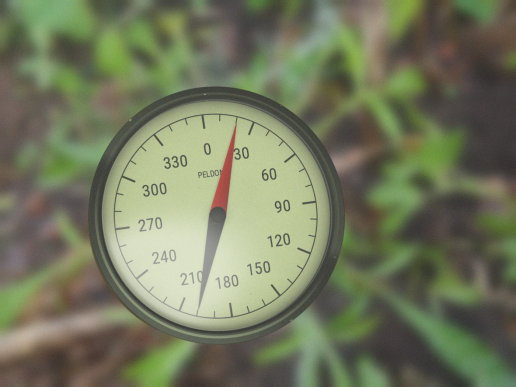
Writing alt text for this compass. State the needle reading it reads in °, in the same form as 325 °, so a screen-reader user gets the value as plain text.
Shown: 20 °
